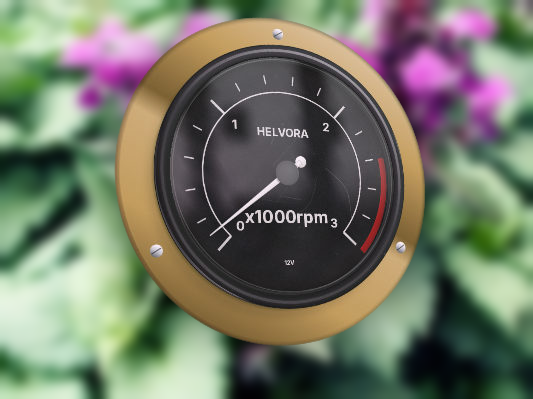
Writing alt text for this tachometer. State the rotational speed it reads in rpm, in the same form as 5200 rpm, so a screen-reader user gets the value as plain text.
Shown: 100 rpm
